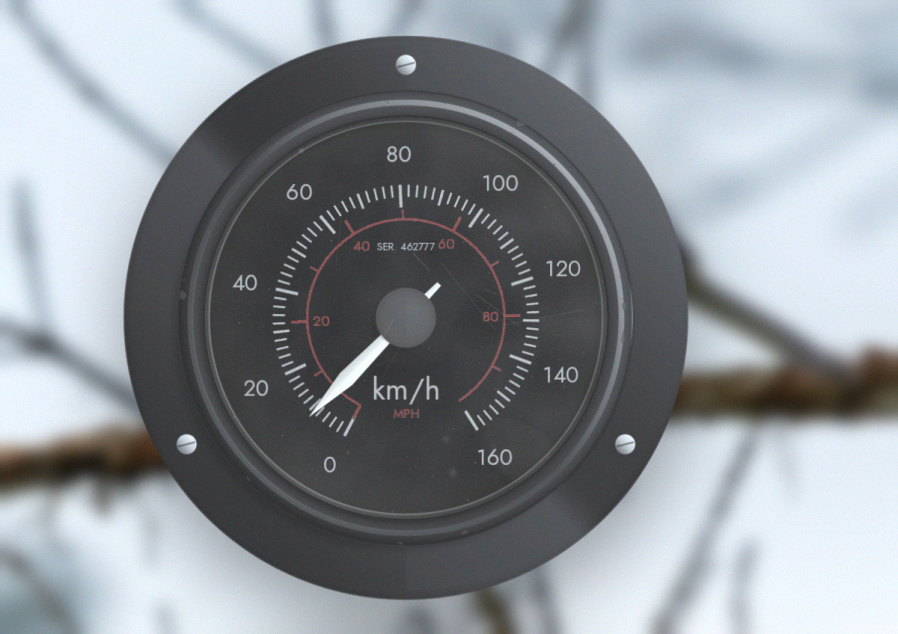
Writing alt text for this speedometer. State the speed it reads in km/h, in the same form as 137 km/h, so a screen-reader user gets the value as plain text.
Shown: 9 km/h
